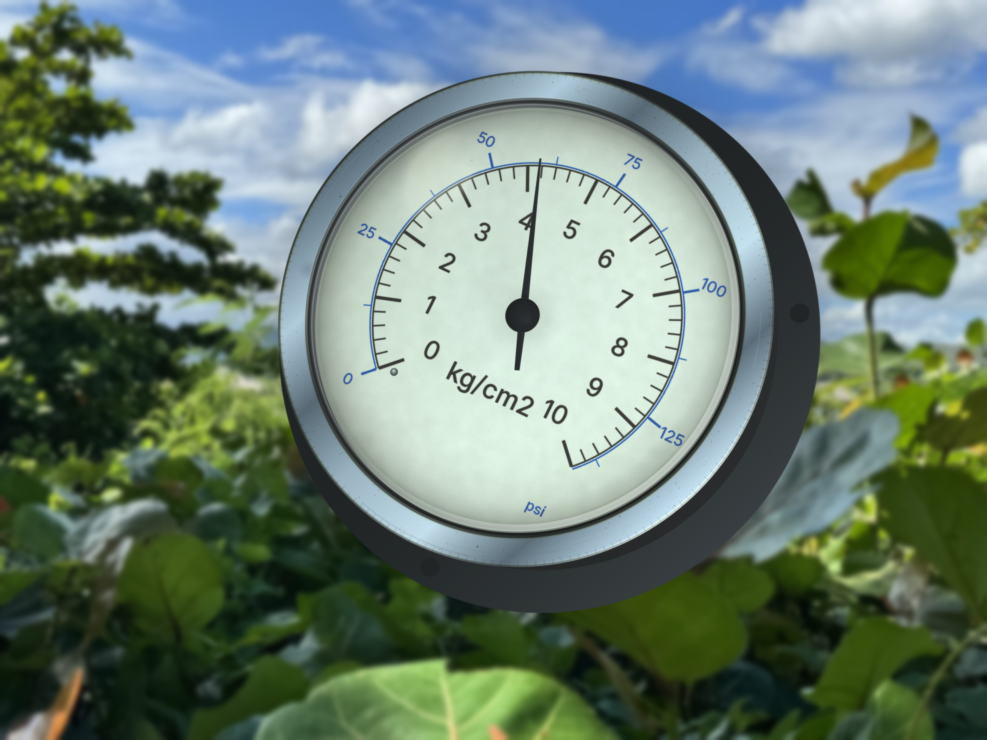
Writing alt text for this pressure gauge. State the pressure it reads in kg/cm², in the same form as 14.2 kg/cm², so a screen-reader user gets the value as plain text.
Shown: 4.2 kg/cm²
